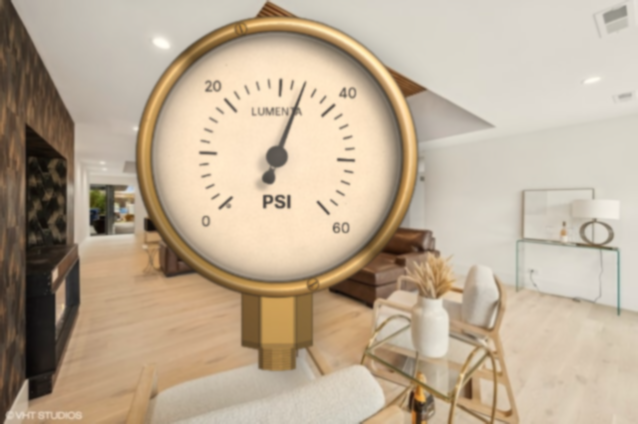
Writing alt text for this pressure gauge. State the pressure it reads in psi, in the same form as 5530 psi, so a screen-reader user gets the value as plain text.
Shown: 34 psi
